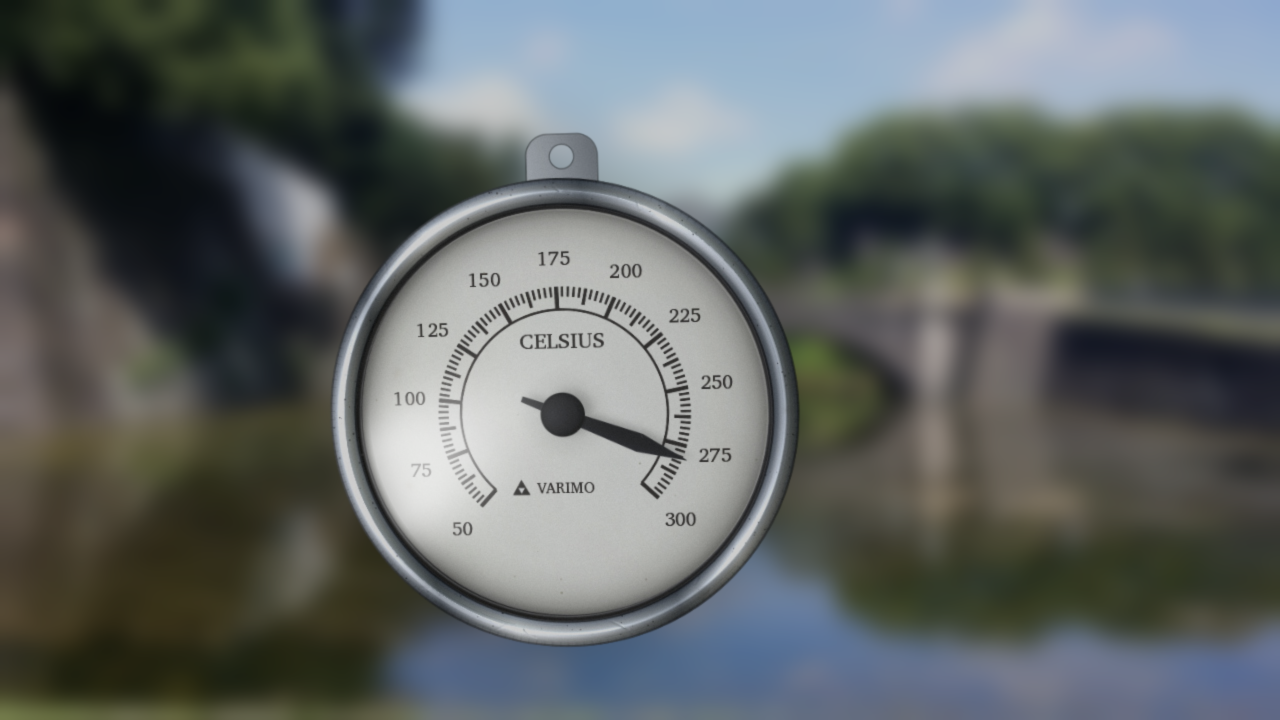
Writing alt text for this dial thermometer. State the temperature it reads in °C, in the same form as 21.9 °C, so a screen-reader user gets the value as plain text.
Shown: 280 °C
